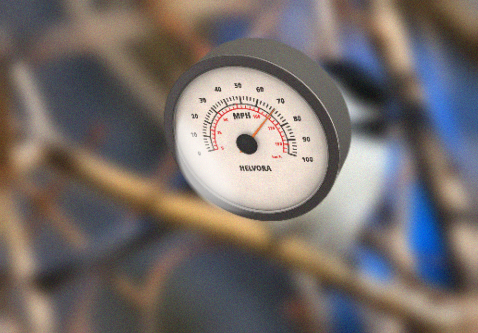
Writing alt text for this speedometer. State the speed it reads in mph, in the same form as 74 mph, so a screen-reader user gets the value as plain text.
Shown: 70 mph
